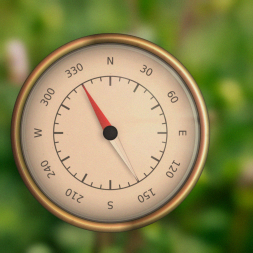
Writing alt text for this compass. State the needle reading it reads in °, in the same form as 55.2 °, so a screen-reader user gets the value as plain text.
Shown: 330 °
